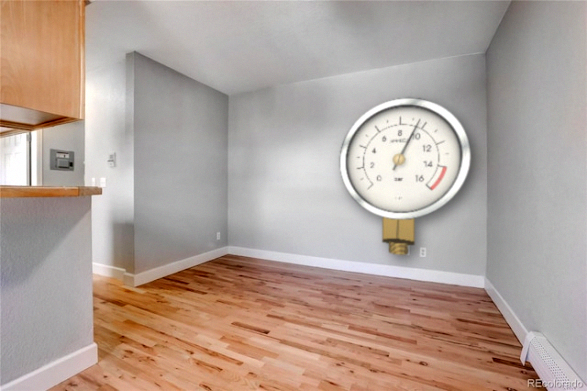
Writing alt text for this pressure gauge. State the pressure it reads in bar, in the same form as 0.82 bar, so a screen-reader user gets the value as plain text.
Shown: 9.5 bar
